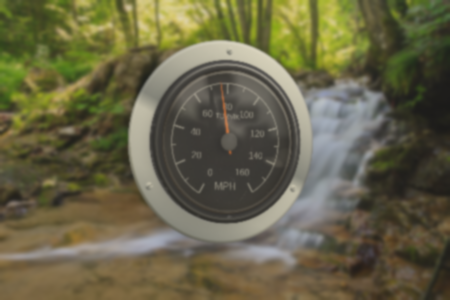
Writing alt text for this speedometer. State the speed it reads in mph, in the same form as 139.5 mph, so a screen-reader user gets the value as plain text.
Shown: 75 mph
